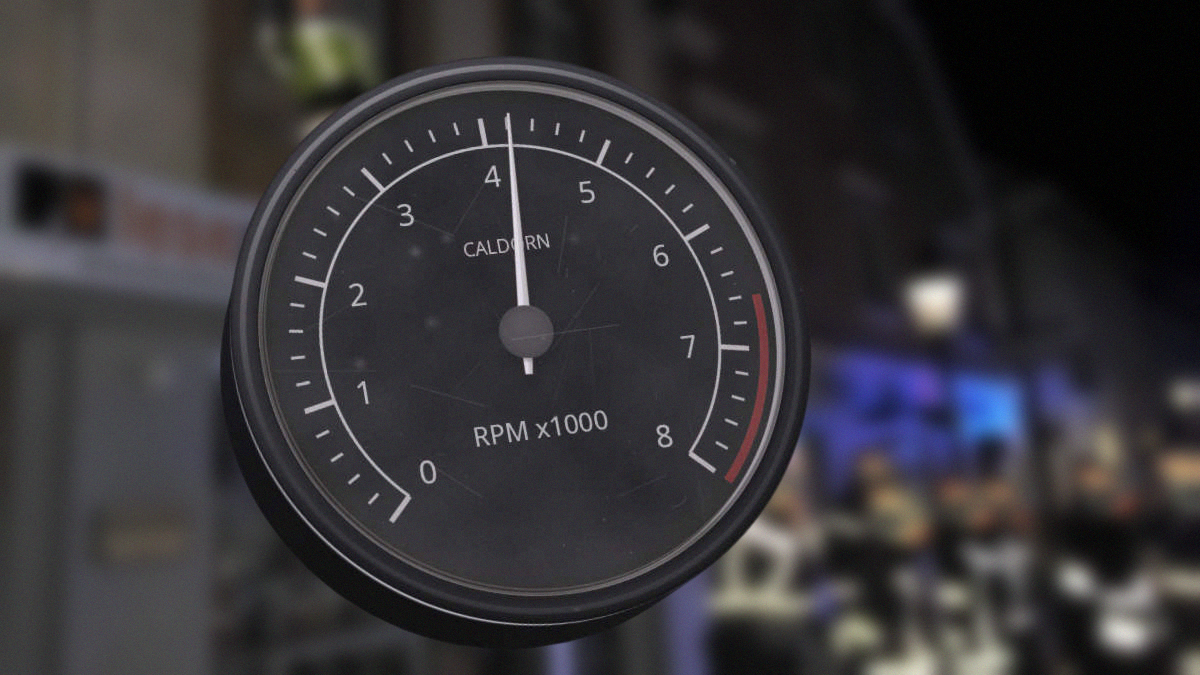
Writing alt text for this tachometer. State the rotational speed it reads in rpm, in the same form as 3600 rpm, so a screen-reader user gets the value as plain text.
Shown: 4200 rpm
